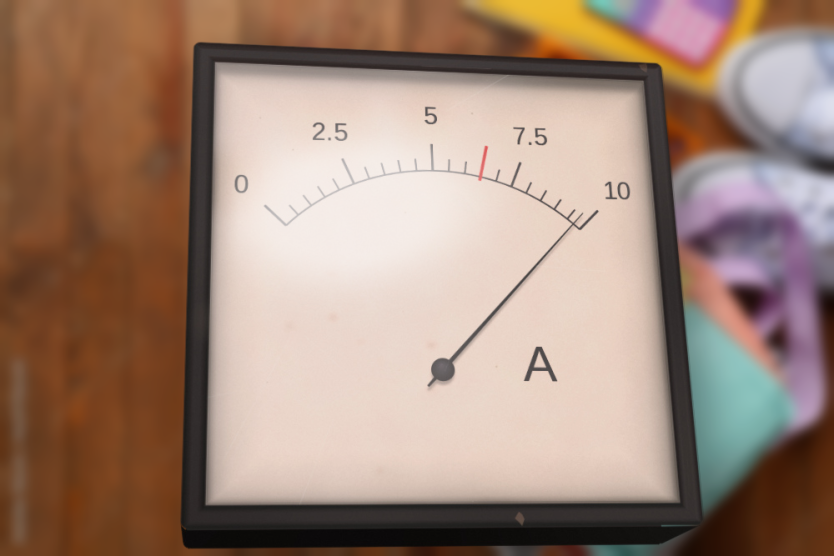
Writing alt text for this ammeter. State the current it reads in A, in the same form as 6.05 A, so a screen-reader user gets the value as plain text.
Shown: 9.75 A
